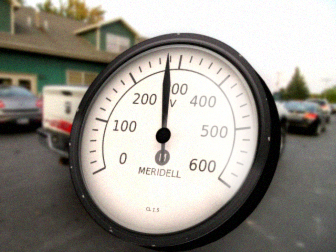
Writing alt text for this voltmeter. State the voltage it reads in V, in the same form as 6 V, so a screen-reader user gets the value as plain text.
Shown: 280 V
